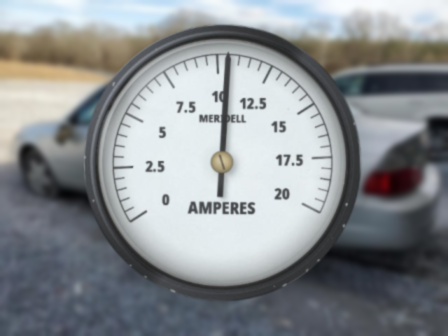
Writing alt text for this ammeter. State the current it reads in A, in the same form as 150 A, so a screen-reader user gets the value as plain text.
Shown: 10.5 A
